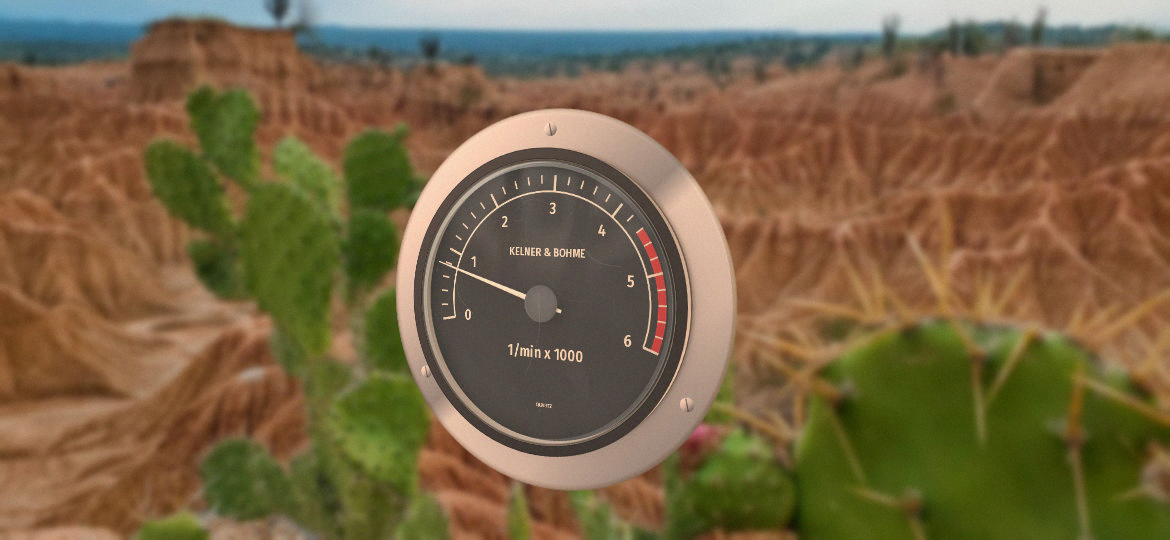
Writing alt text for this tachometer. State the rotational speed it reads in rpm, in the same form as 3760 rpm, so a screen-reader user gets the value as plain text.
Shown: 800 rpm
